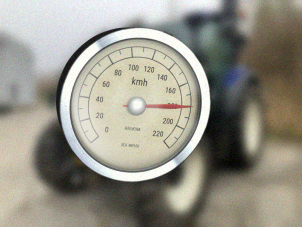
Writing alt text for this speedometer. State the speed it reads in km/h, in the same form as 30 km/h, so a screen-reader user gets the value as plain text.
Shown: 180 km/h
